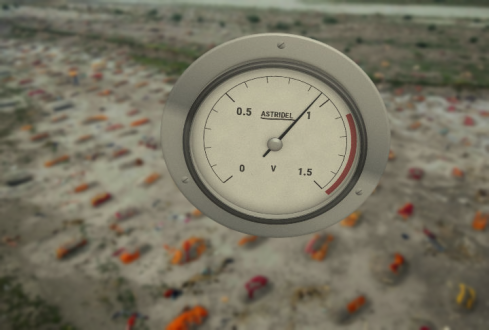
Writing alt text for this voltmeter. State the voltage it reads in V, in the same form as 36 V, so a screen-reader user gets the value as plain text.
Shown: 0.95 V
